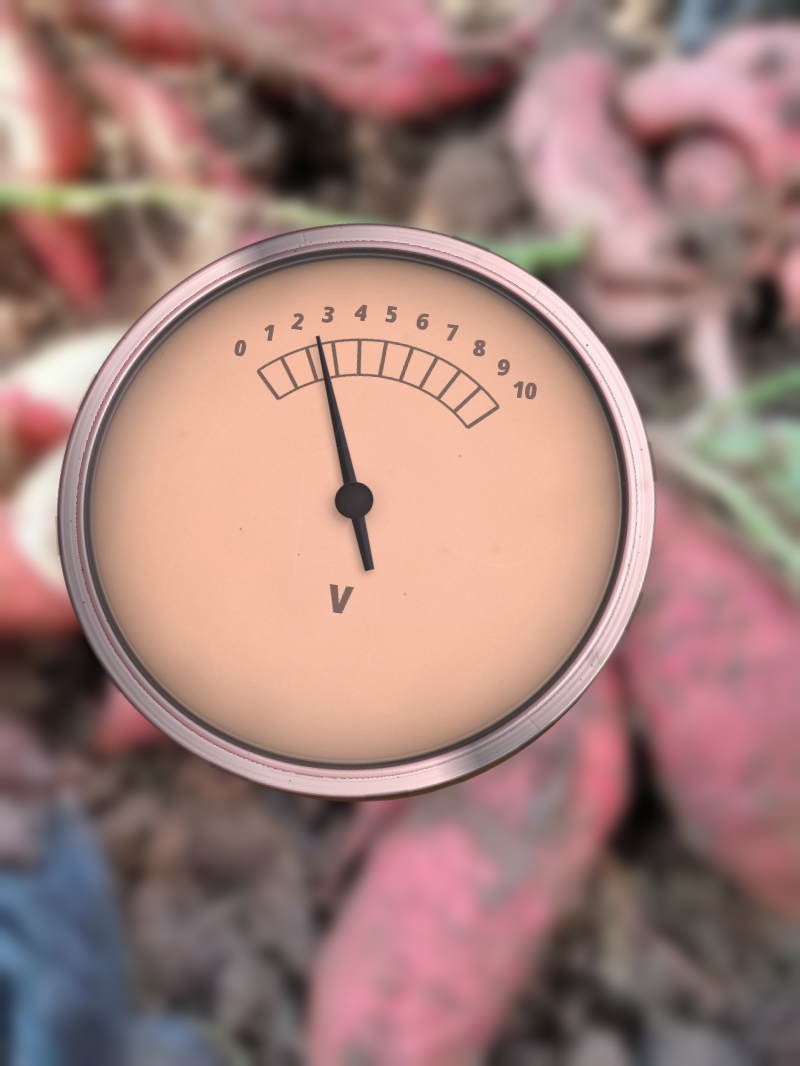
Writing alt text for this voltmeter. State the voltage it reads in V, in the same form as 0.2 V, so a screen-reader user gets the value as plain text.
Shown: 2.5 V
